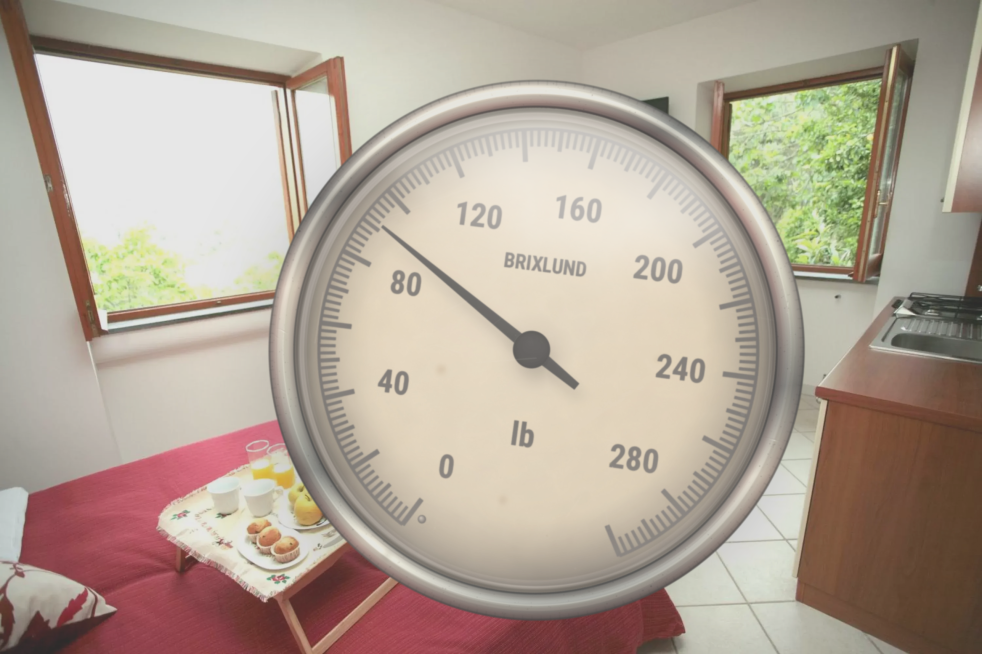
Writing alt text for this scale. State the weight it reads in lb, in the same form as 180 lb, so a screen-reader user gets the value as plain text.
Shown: 92 lb
